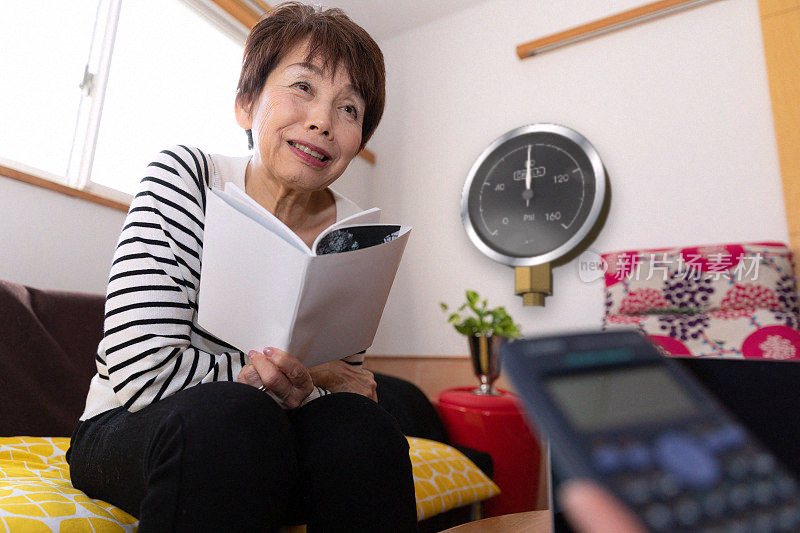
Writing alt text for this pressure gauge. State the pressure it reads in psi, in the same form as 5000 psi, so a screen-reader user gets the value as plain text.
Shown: 80 psi
